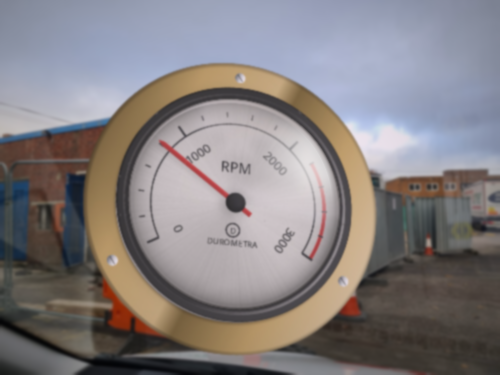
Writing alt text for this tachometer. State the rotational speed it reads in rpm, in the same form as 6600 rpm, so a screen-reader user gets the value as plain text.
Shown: 800 rpm
